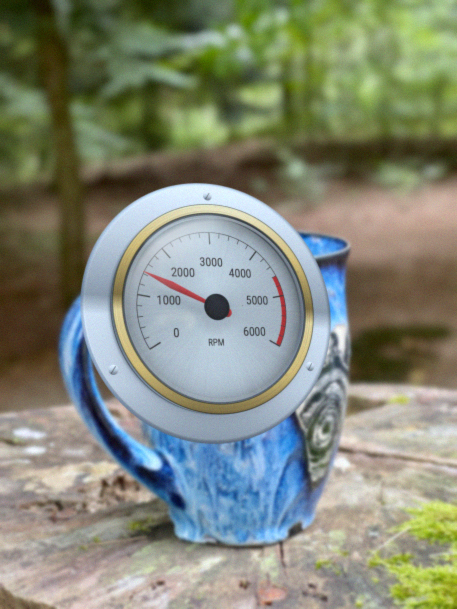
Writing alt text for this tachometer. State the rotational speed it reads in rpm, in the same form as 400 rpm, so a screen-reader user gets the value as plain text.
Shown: 1400 rpm
